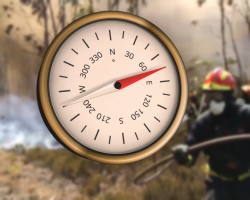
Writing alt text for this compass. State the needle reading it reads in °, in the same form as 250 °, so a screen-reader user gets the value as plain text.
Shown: 75 °
